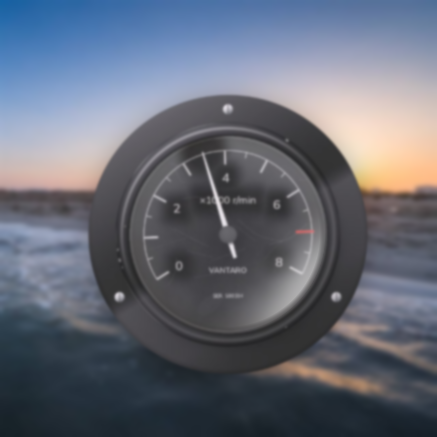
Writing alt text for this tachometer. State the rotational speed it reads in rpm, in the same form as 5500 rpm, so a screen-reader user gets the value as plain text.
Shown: 3500 rpm
